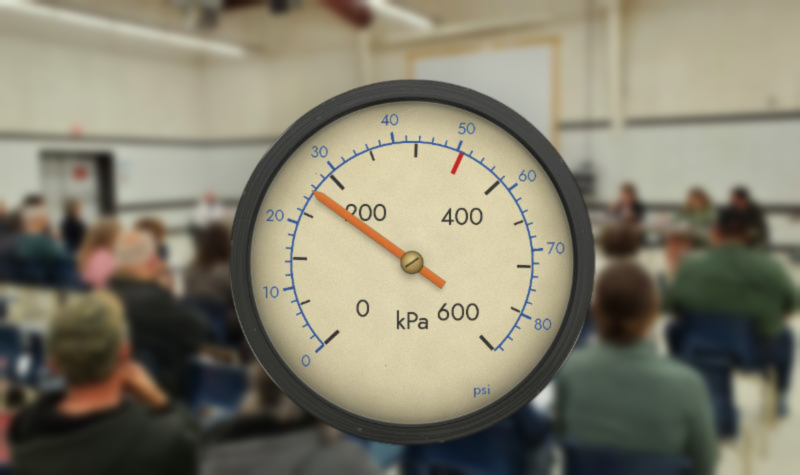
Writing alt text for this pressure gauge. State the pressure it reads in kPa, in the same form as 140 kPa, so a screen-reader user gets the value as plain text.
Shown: 175 kPa
